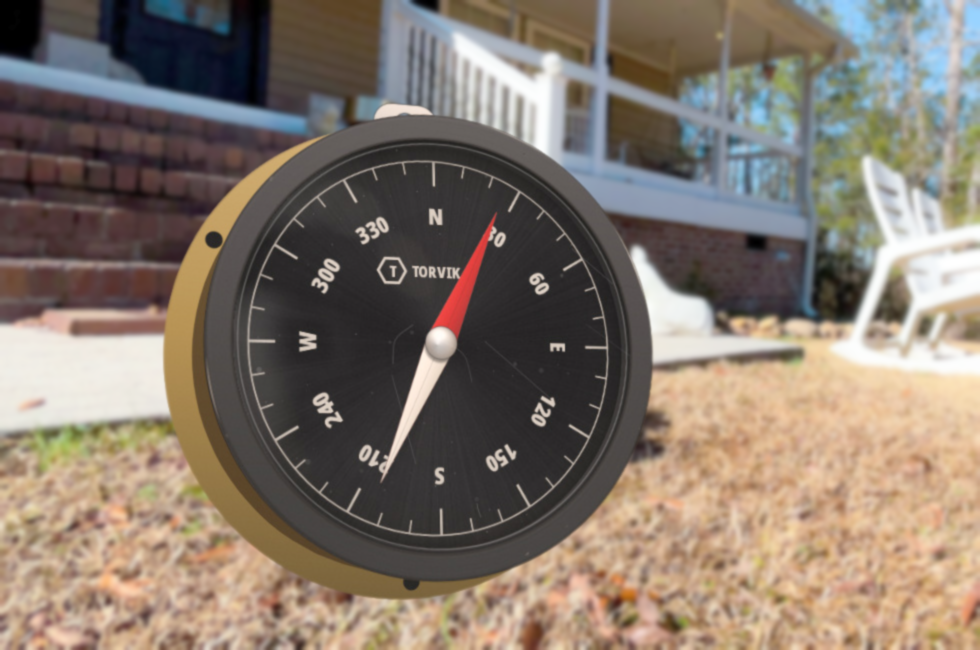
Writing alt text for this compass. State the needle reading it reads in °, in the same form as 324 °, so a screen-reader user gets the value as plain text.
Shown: 25 °
